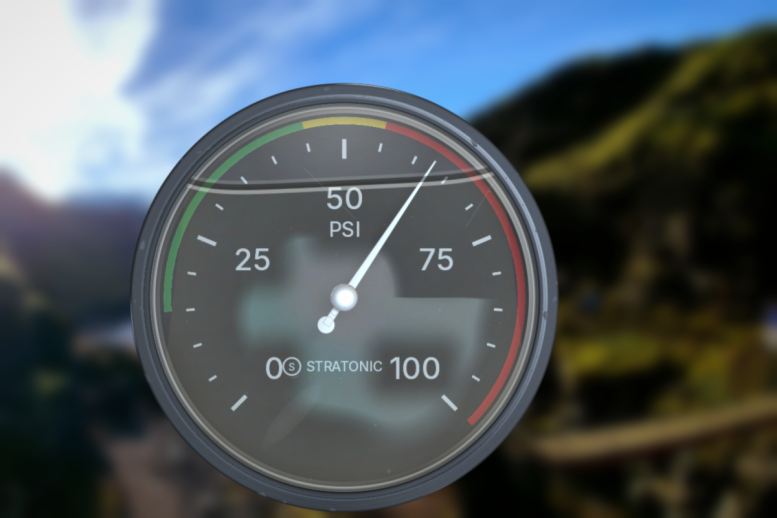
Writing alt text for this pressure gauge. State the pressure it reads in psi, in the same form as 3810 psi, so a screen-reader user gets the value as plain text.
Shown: 62.5 psi
